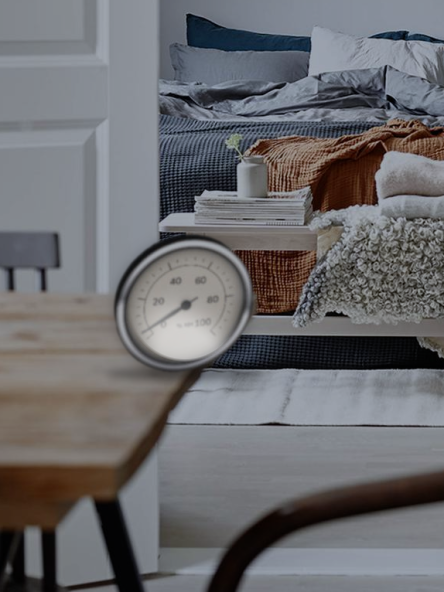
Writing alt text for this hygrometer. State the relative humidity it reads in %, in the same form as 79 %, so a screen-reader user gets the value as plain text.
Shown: 4 %
